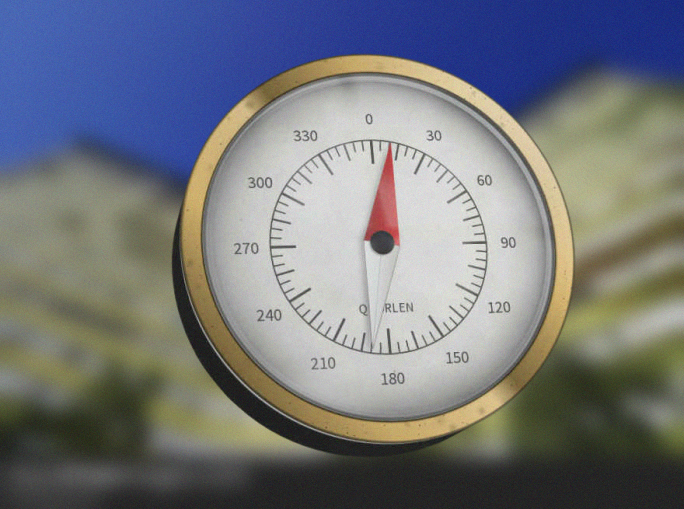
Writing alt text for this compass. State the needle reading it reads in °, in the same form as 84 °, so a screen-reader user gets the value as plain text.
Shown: 10 °
